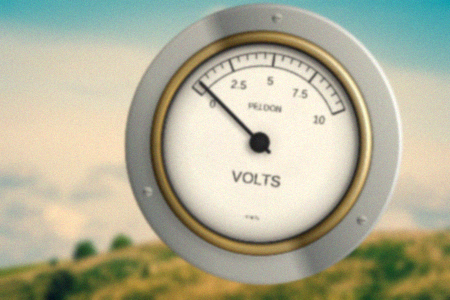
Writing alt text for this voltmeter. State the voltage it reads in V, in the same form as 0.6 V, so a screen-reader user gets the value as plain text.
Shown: 0.5 V
